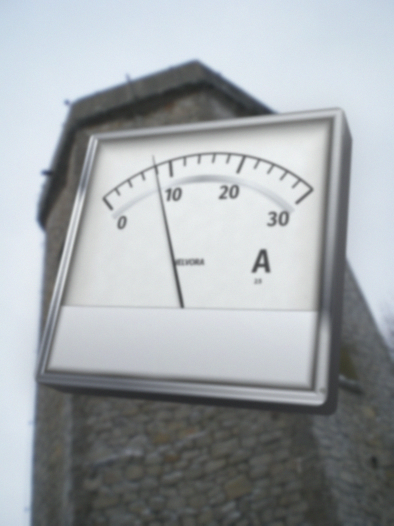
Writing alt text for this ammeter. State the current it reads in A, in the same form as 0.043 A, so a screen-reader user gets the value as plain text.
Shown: 8 A
